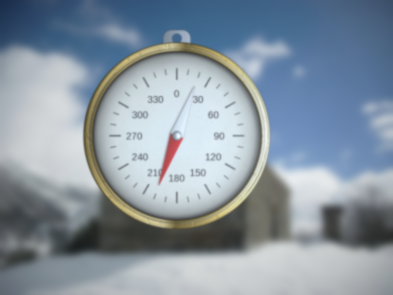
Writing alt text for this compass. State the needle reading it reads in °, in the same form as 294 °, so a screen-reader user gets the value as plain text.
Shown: 200 °
